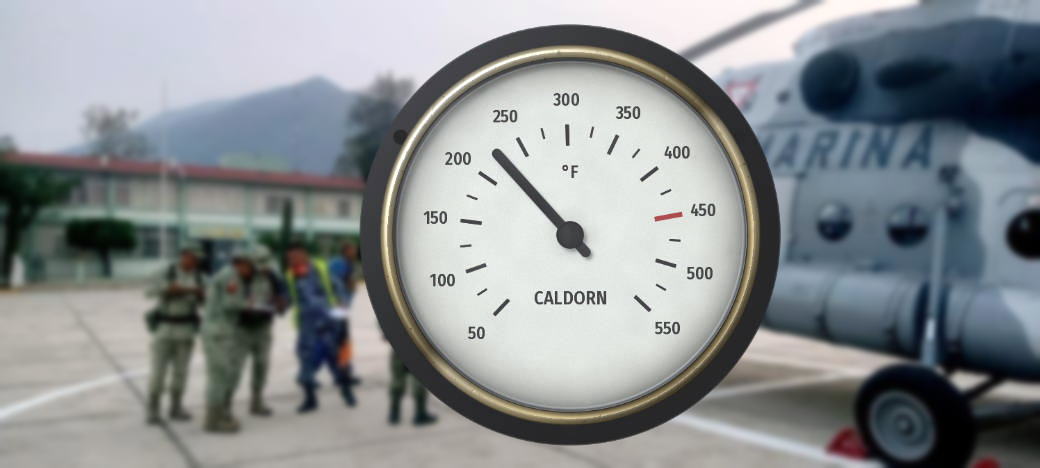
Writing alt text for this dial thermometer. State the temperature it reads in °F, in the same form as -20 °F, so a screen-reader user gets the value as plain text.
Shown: 225 °F
